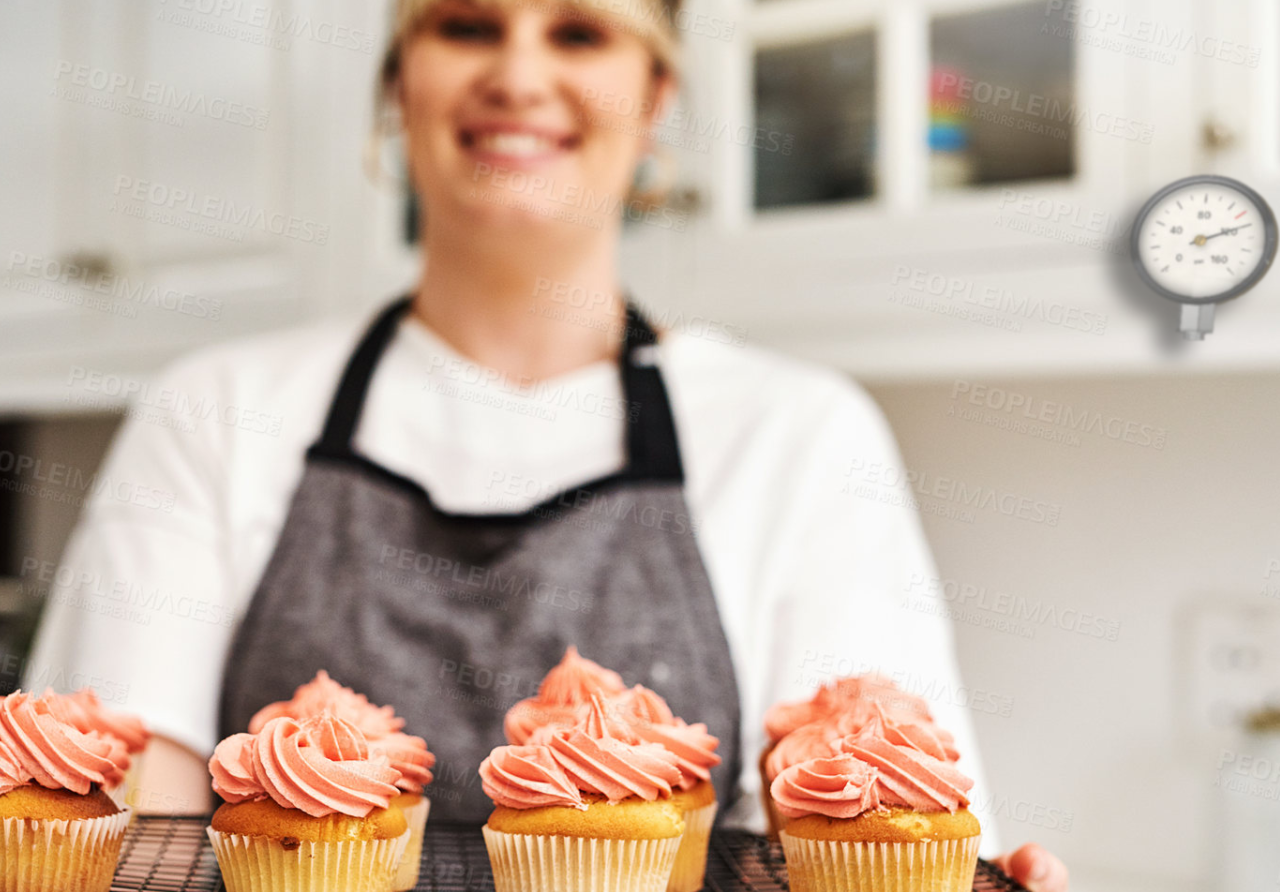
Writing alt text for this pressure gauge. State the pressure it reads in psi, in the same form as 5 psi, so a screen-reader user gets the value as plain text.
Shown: 120 psi
